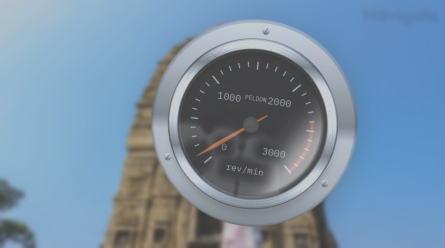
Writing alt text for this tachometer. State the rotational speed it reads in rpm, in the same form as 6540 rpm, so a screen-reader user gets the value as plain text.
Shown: 100 rpm
